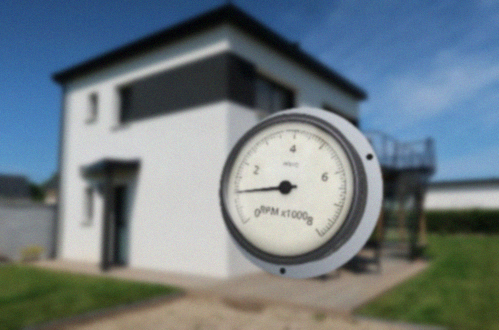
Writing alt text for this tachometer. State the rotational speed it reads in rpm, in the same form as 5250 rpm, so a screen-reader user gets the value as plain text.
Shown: 1000 rpm
